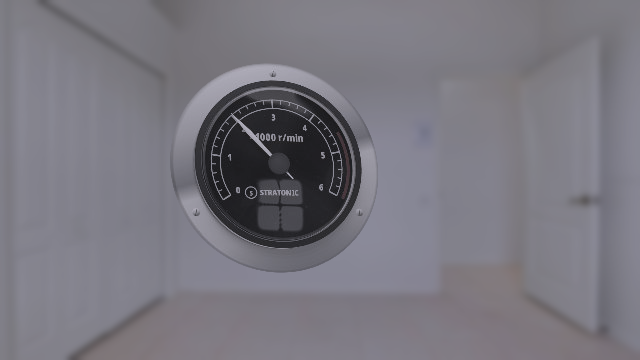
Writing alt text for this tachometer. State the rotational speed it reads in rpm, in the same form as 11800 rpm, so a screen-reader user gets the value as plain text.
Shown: 2000 rpm
